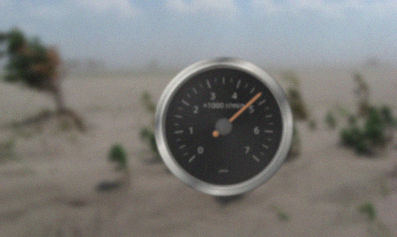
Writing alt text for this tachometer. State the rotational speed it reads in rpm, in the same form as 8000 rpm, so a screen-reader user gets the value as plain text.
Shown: 4750 rpm
